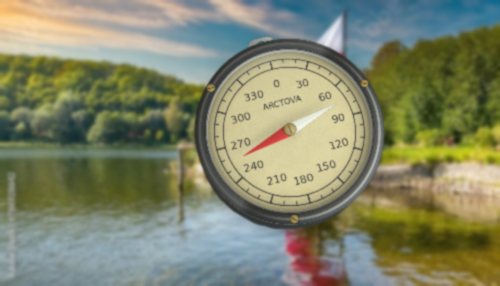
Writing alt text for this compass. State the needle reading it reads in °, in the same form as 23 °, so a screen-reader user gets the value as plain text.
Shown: 255 °
